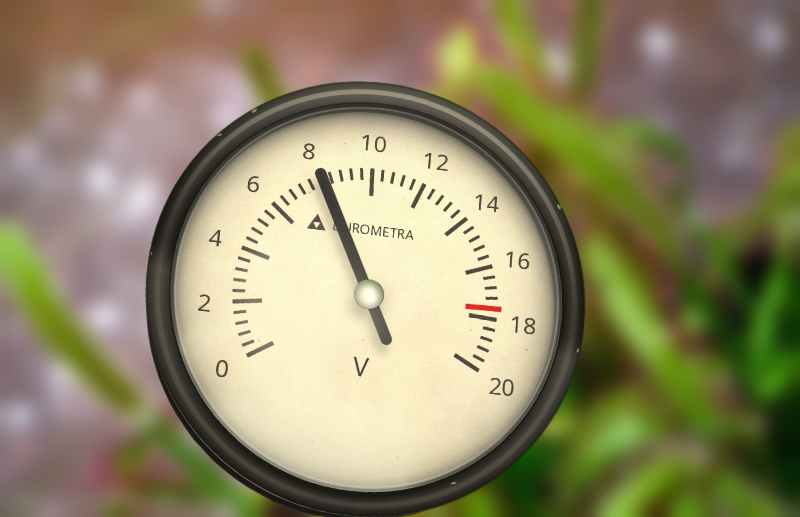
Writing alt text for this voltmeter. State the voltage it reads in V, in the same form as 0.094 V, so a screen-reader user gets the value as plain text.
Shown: 8 V
